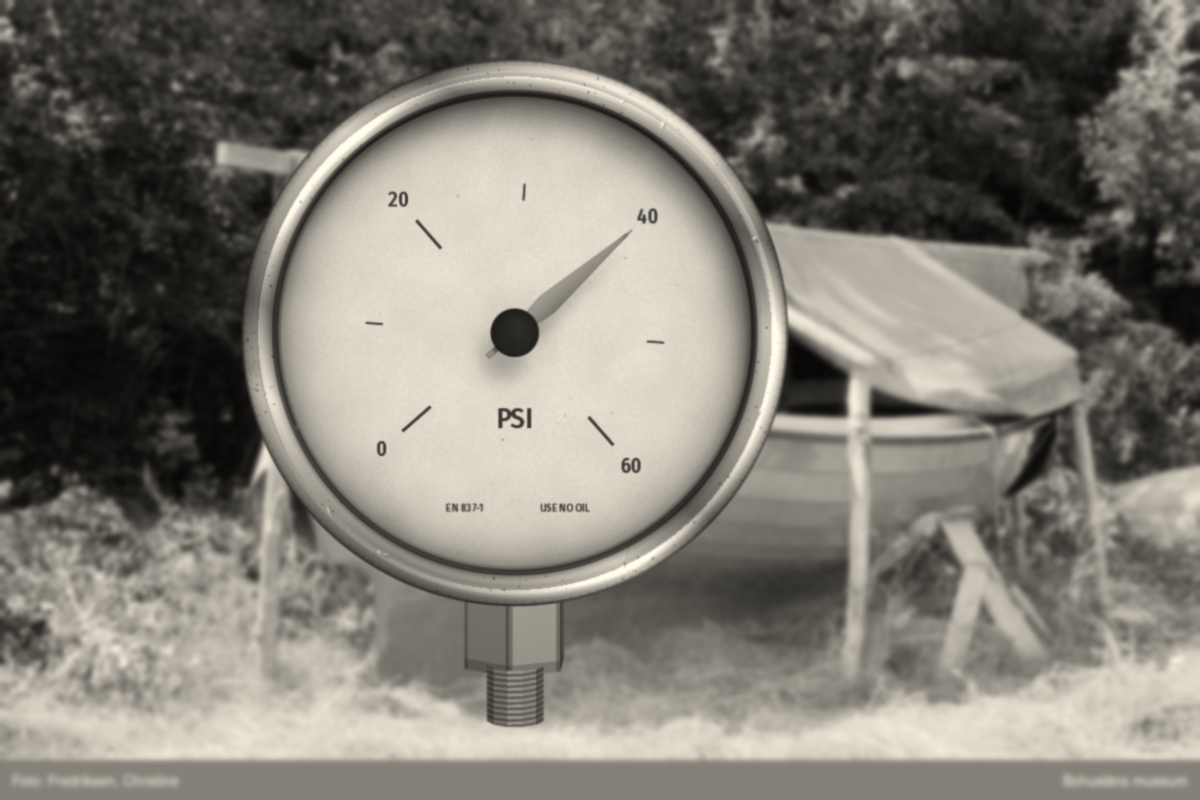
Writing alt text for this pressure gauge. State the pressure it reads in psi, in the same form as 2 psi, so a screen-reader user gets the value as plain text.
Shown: 40 psi
